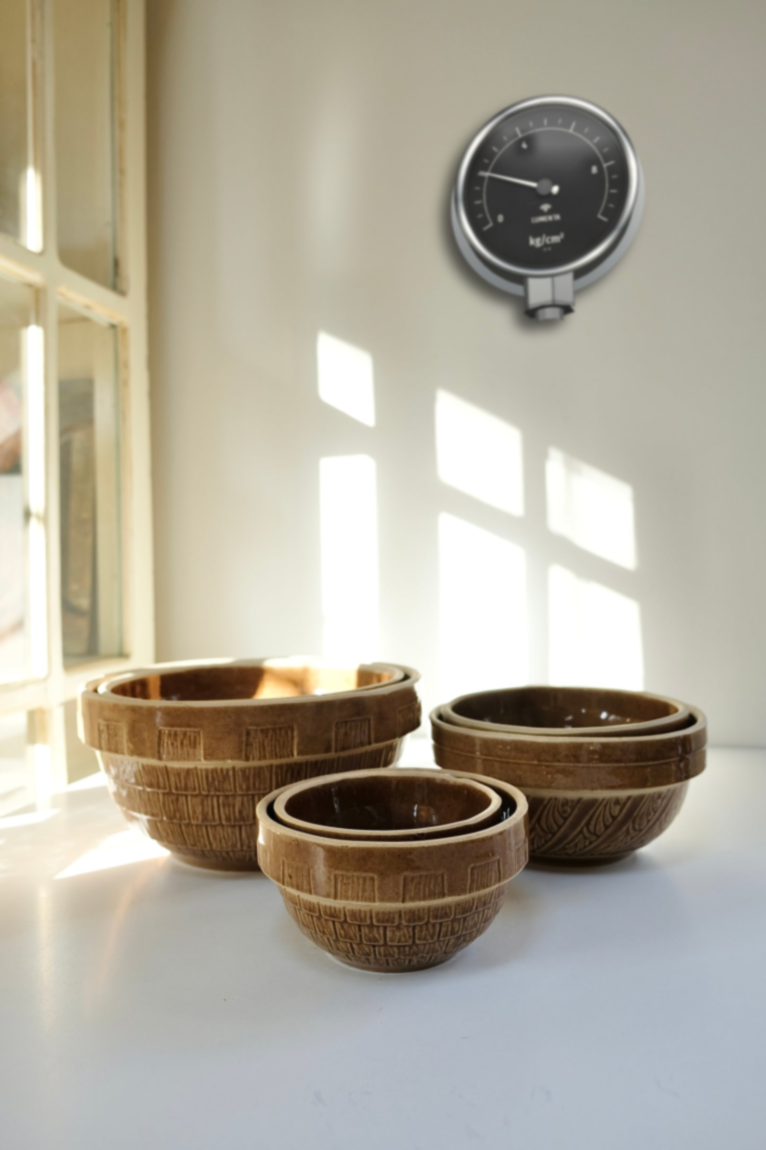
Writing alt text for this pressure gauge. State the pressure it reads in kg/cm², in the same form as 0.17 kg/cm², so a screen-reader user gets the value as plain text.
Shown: 2 kg/cm²
